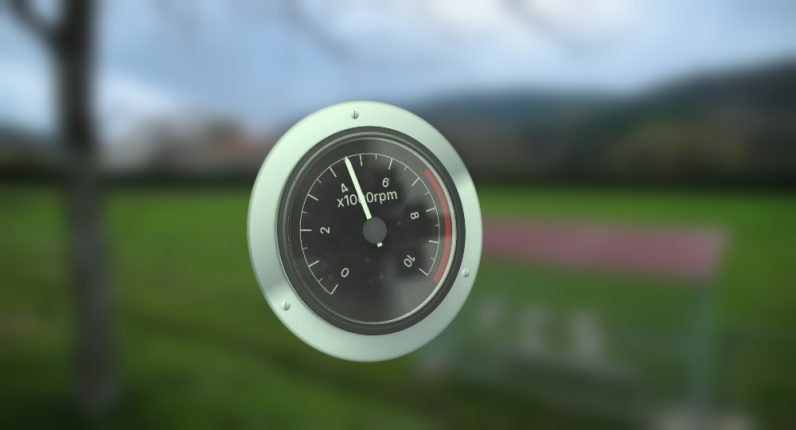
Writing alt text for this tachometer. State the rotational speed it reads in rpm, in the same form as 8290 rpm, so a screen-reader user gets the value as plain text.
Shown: 4500 rpm
